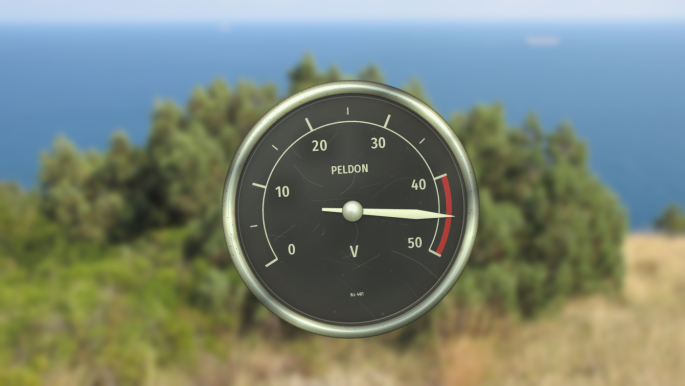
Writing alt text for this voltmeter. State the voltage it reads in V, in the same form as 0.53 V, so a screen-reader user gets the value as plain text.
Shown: 45 V
